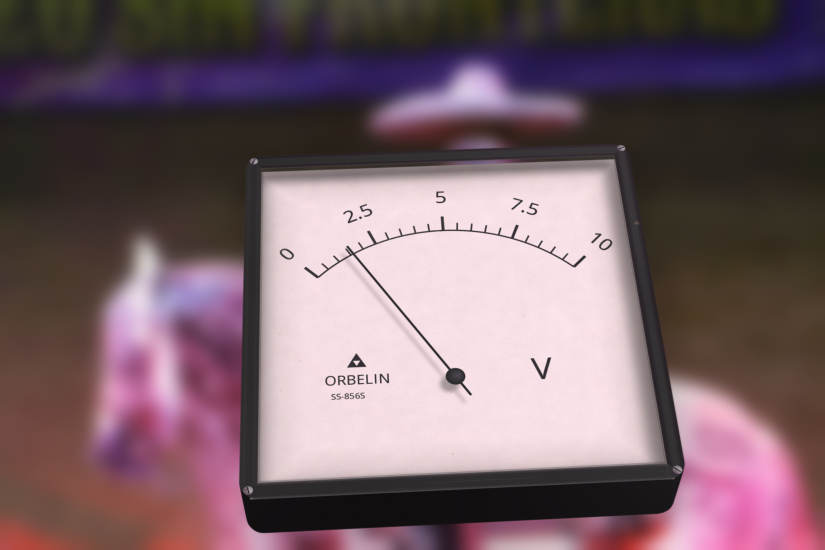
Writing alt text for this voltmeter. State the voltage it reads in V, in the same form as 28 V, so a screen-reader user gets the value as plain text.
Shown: 1.5 V
